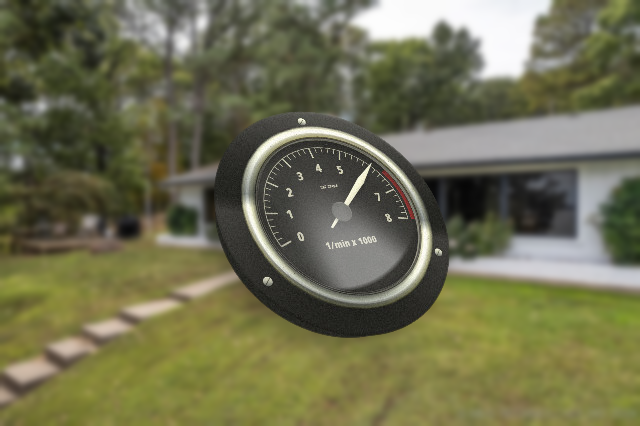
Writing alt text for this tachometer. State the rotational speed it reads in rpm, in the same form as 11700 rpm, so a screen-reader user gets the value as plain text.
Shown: 6000 rpm
